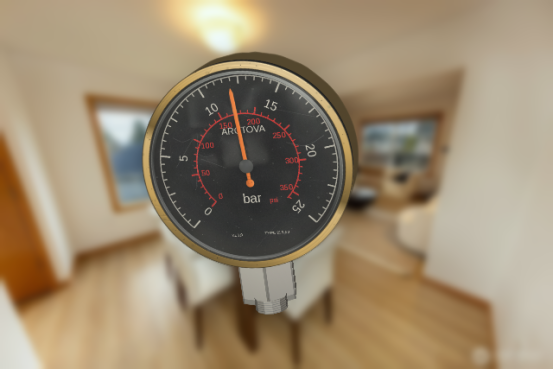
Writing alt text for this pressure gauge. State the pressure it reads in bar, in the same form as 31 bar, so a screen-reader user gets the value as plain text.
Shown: 12 bar
